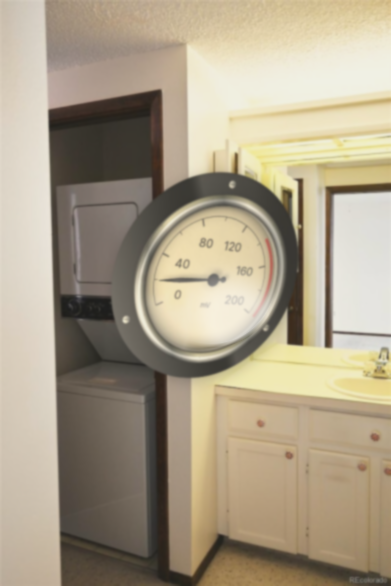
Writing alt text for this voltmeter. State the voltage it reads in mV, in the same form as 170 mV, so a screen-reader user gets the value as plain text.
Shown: 20 mV
